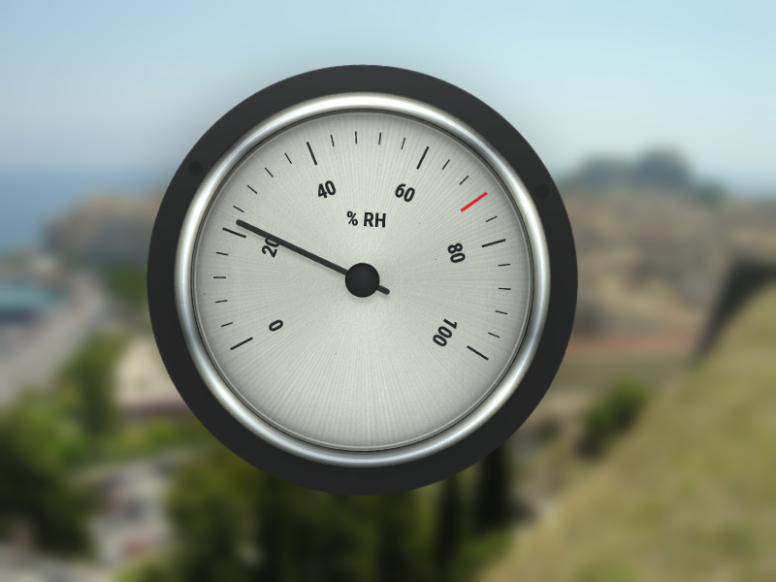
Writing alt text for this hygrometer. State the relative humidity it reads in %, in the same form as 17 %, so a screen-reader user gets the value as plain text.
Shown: 22 %
